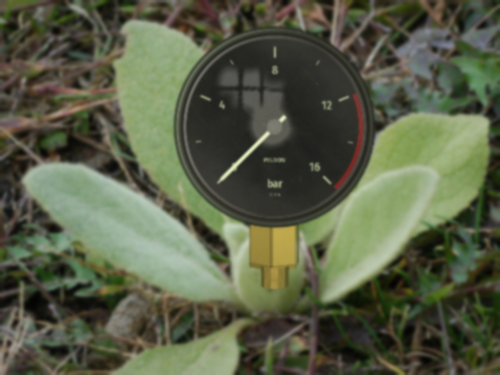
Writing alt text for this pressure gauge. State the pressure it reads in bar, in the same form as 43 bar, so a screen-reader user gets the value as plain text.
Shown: 0 bar
